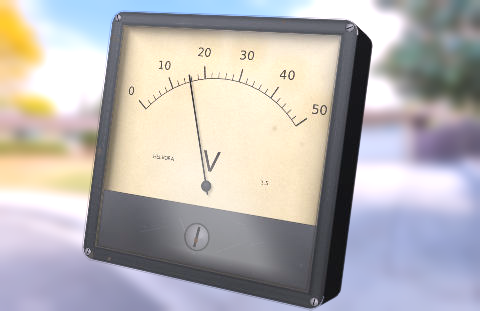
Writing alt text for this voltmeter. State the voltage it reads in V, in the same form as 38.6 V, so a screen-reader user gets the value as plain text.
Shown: 16 V
